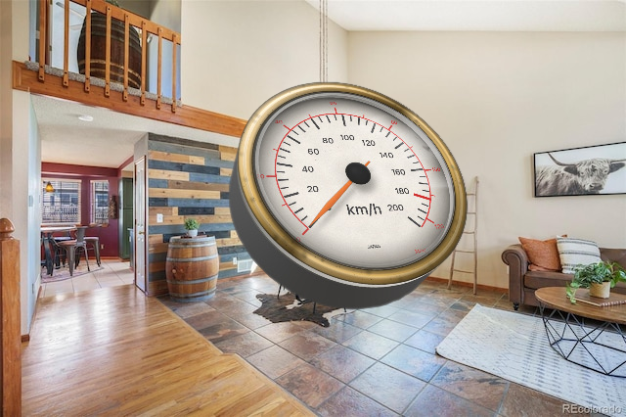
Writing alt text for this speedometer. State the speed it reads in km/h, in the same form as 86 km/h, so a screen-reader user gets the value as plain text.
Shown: 0 km/h
